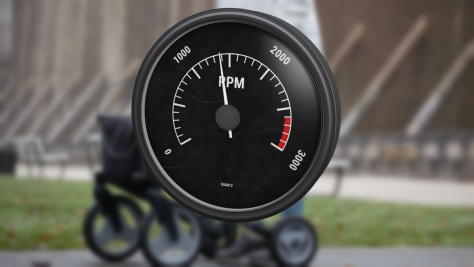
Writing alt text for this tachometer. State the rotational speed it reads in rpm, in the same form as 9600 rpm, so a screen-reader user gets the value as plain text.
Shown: 1400 rpm
